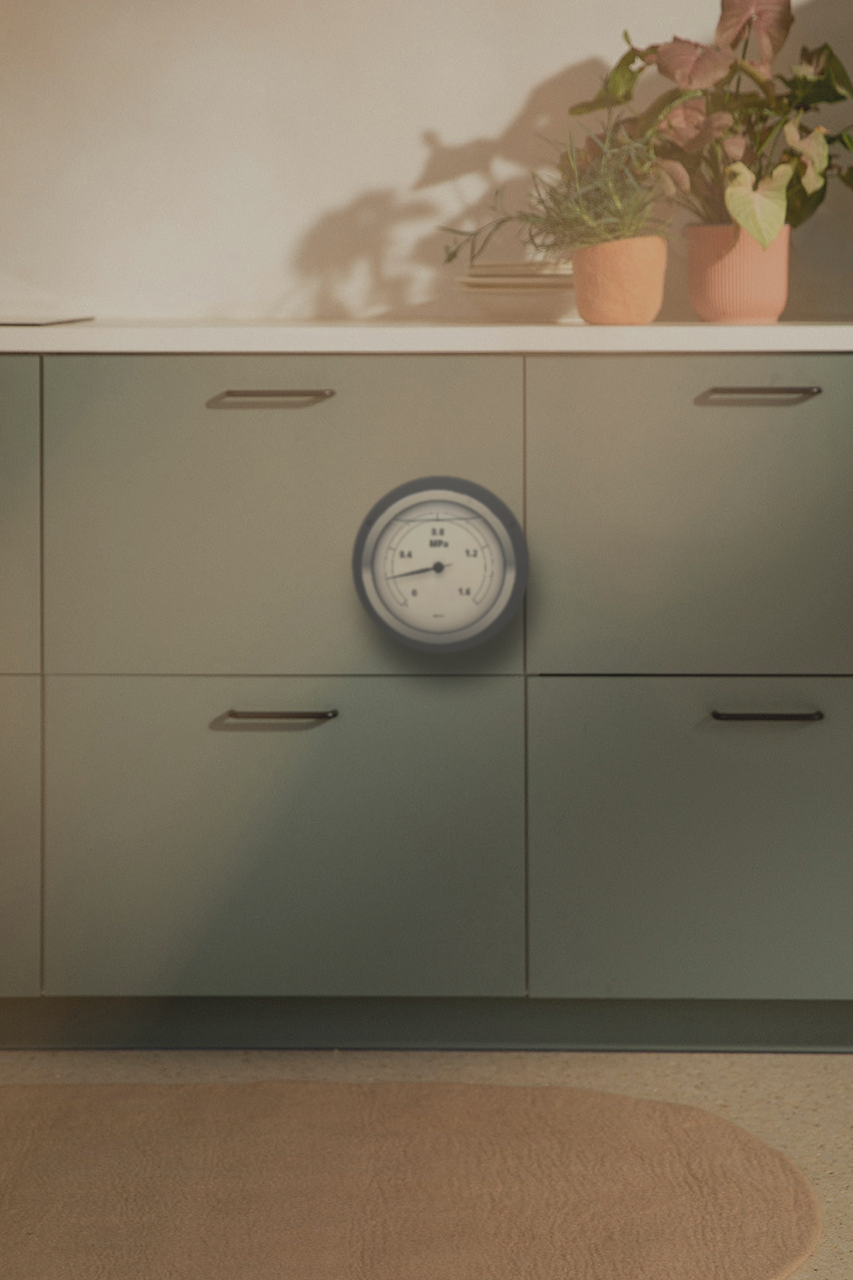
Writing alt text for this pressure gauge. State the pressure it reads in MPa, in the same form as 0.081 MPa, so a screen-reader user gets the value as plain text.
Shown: 0.2 MPa
